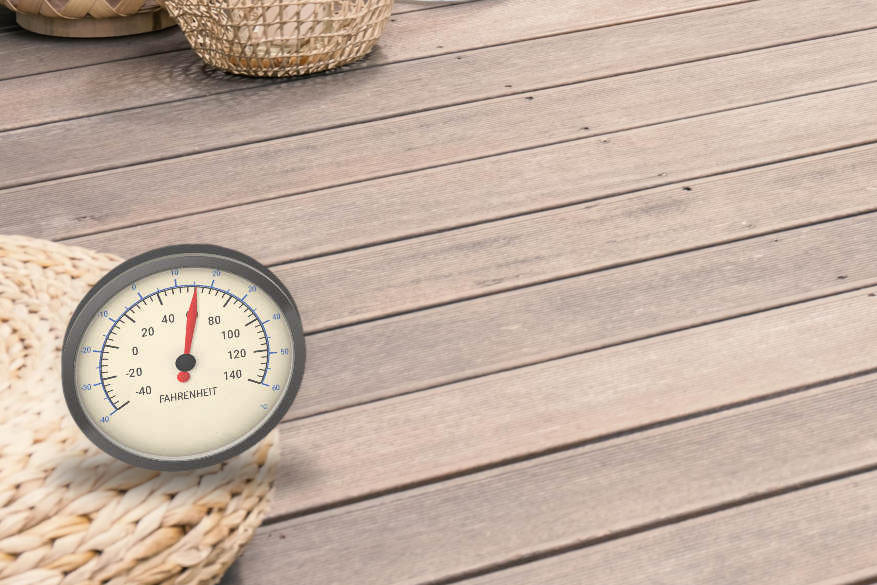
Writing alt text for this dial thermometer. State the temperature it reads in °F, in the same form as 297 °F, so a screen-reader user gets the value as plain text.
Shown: 60 °F
